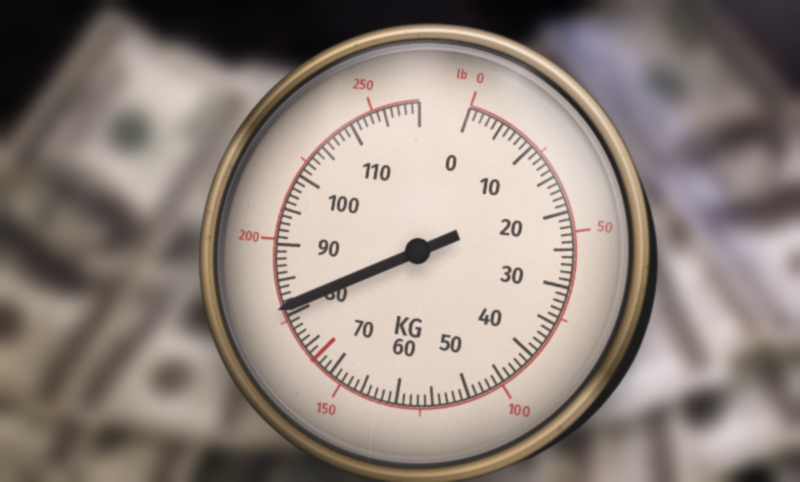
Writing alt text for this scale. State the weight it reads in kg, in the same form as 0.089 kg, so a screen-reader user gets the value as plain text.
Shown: 81 kg
